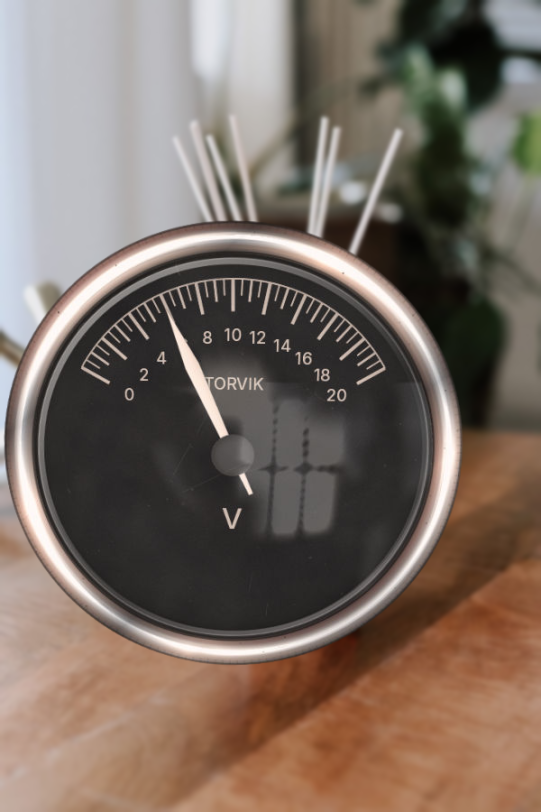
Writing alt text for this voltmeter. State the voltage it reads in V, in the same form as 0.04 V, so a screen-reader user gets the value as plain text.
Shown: 6 V
